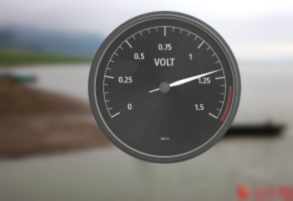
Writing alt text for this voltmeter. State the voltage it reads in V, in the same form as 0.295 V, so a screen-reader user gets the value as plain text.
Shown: 1.2 V
